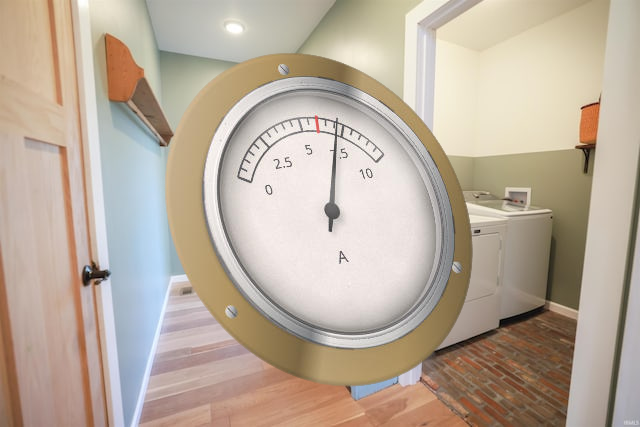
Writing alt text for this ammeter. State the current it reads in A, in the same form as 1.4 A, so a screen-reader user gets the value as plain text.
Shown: 7 A
